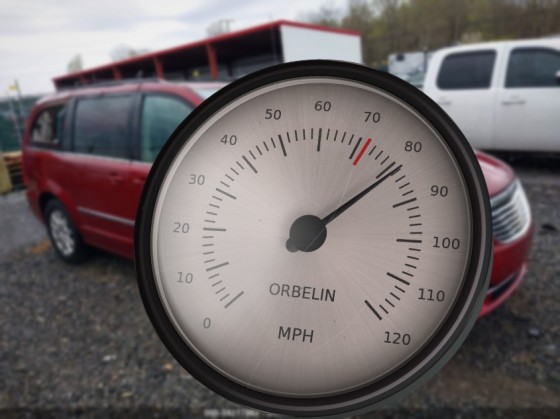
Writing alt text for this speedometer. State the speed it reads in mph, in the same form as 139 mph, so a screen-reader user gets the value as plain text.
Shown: 82 mph
